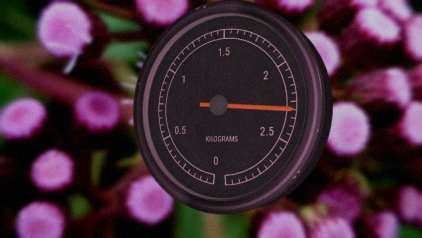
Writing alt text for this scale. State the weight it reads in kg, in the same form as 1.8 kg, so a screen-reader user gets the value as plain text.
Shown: 2.3 kg
